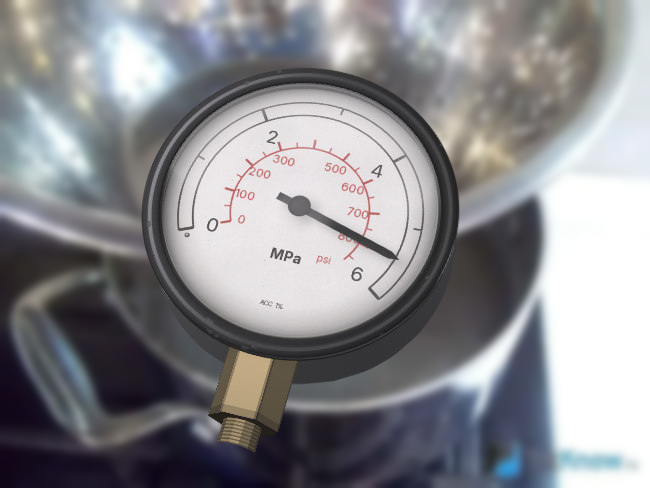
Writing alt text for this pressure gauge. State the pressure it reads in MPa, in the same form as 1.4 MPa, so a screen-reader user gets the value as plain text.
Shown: 5.5 MPa
